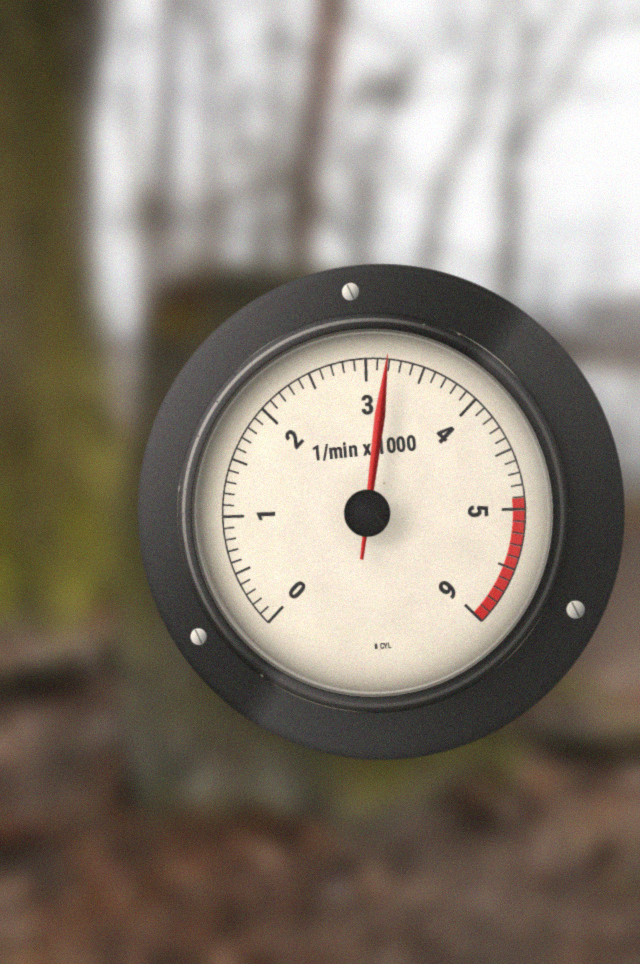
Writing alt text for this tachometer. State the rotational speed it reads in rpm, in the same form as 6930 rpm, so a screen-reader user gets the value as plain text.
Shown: 3200 rpm
